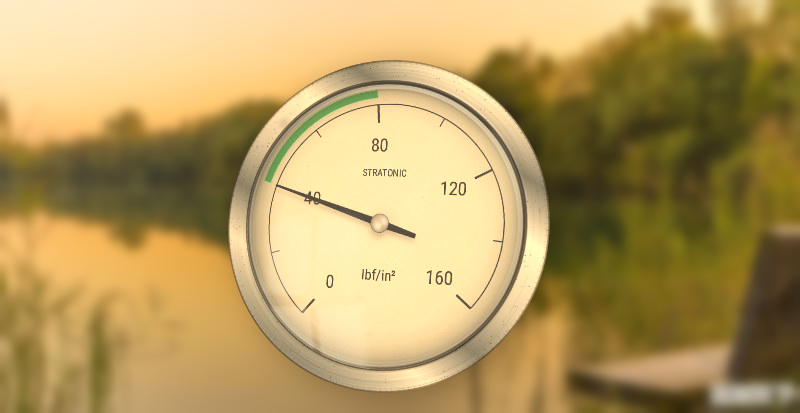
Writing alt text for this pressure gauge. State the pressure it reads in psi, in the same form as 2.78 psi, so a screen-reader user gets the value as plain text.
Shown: 40 psi
